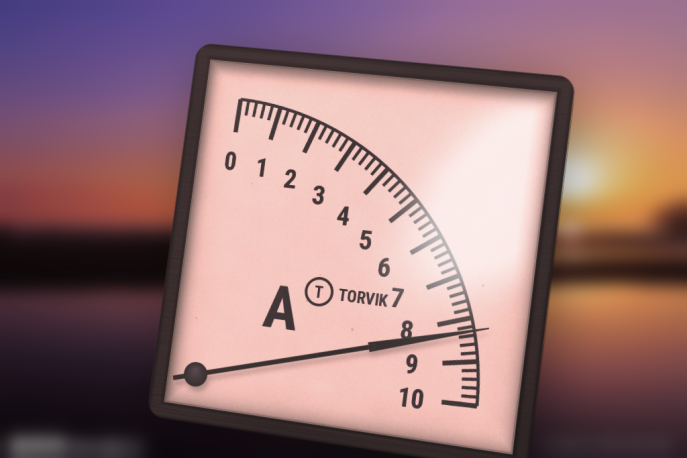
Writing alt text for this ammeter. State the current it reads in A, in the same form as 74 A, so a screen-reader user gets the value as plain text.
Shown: 8.3 A
